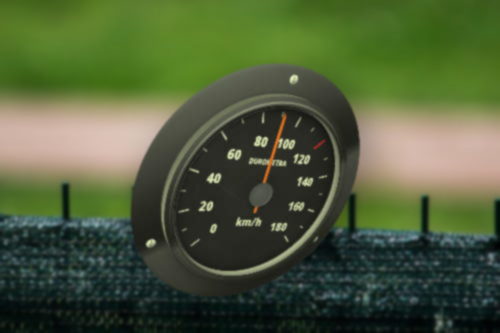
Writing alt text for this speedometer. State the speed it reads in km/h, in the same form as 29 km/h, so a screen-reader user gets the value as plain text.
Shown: 90 km/h
